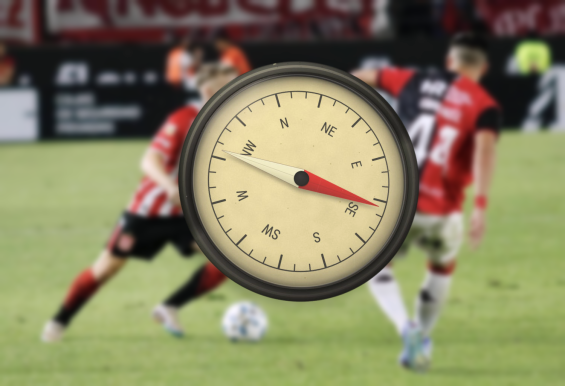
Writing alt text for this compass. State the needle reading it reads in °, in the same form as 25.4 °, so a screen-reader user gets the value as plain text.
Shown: 125 °
